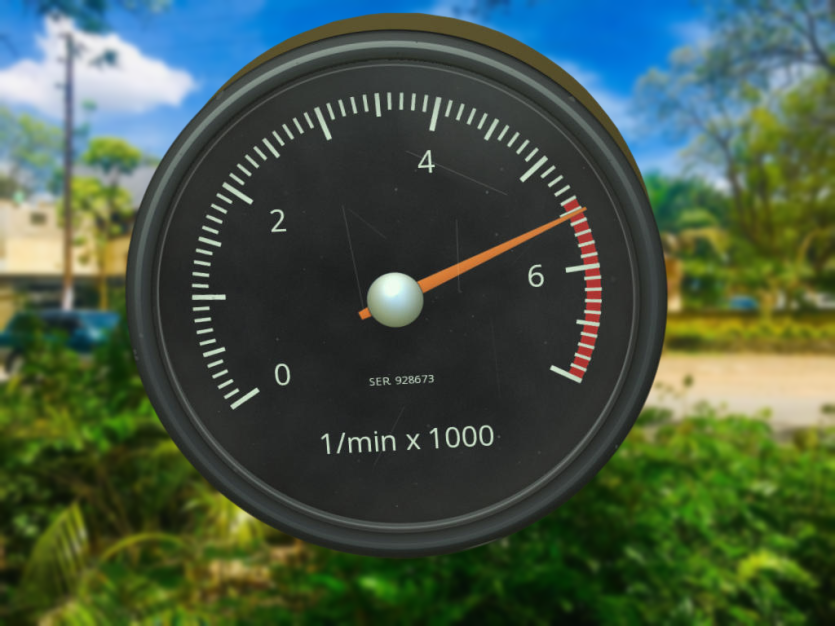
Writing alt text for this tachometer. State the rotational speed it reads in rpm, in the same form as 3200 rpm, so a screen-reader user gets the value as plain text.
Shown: 5500 rpm
